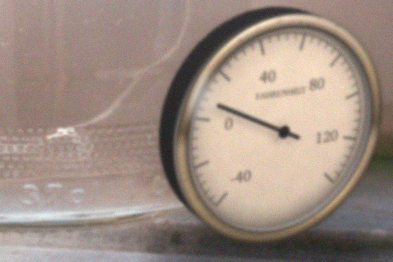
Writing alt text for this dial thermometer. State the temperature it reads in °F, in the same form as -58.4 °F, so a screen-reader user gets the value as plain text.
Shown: 8 °F
